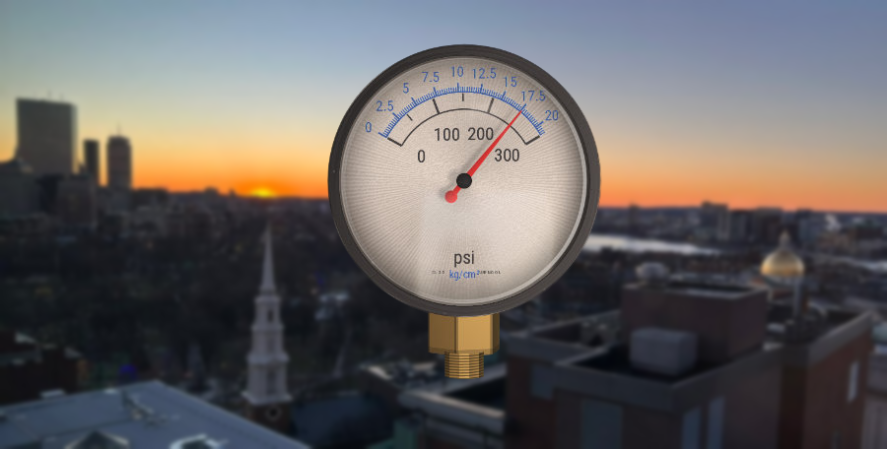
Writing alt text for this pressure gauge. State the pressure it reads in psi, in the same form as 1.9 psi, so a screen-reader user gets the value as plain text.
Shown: 250 psi
